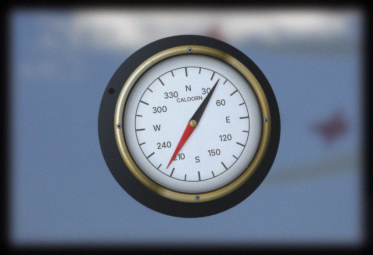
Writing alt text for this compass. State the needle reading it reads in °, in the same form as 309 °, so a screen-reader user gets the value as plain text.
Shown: 217.5 °
